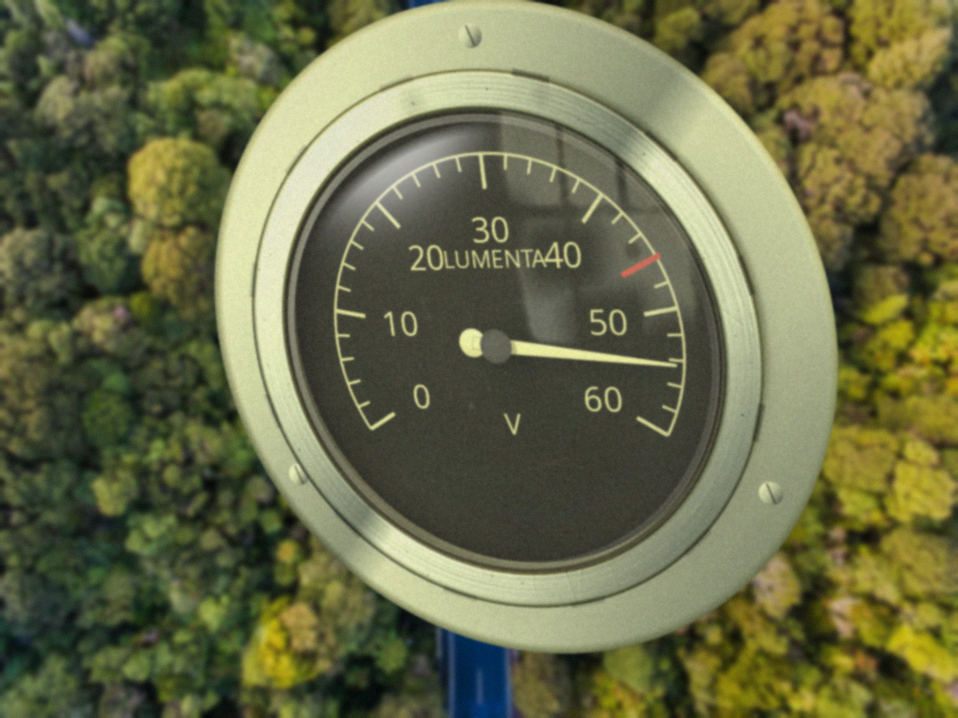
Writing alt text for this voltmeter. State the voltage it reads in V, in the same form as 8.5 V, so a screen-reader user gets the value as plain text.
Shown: 54 V
